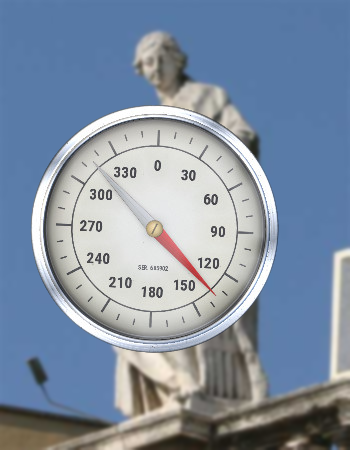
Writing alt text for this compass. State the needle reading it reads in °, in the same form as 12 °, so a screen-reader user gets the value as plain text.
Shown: 135 °
